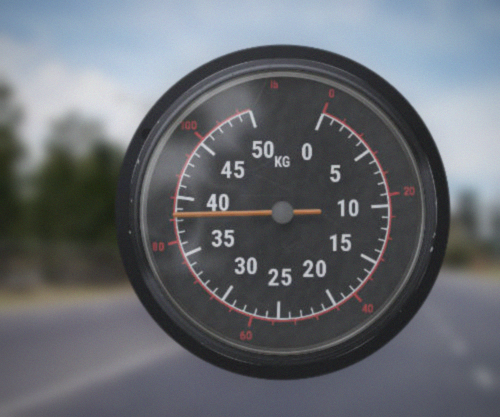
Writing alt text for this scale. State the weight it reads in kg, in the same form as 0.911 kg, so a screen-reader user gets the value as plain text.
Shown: 38.5 kg
